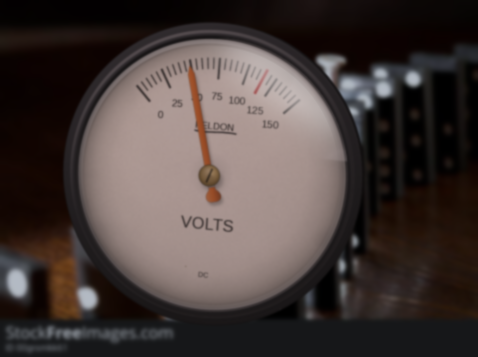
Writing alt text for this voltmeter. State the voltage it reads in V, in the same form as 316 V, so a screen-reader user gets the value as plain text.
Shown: 50 V
